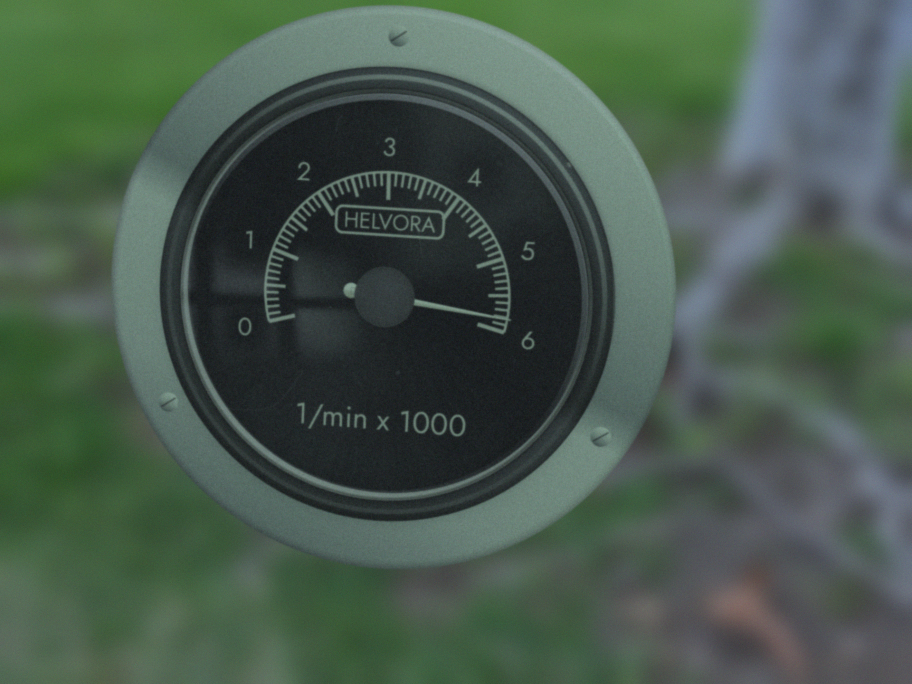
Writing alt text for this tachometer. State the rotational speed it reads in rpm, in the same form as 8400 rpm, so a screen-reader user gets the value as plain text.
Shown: 5800 rpm
